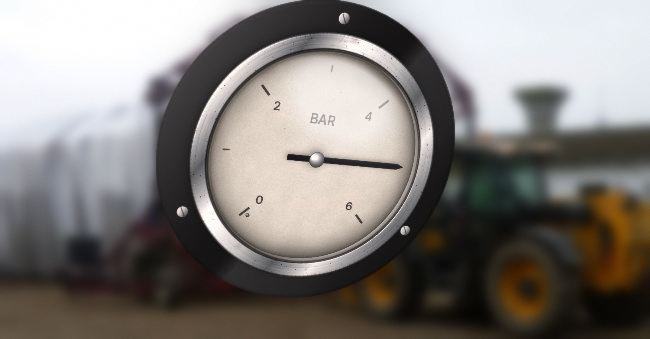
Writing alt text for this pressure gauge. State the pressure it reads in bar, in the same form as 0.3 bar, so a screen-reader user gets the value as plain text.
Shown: 5 bar
